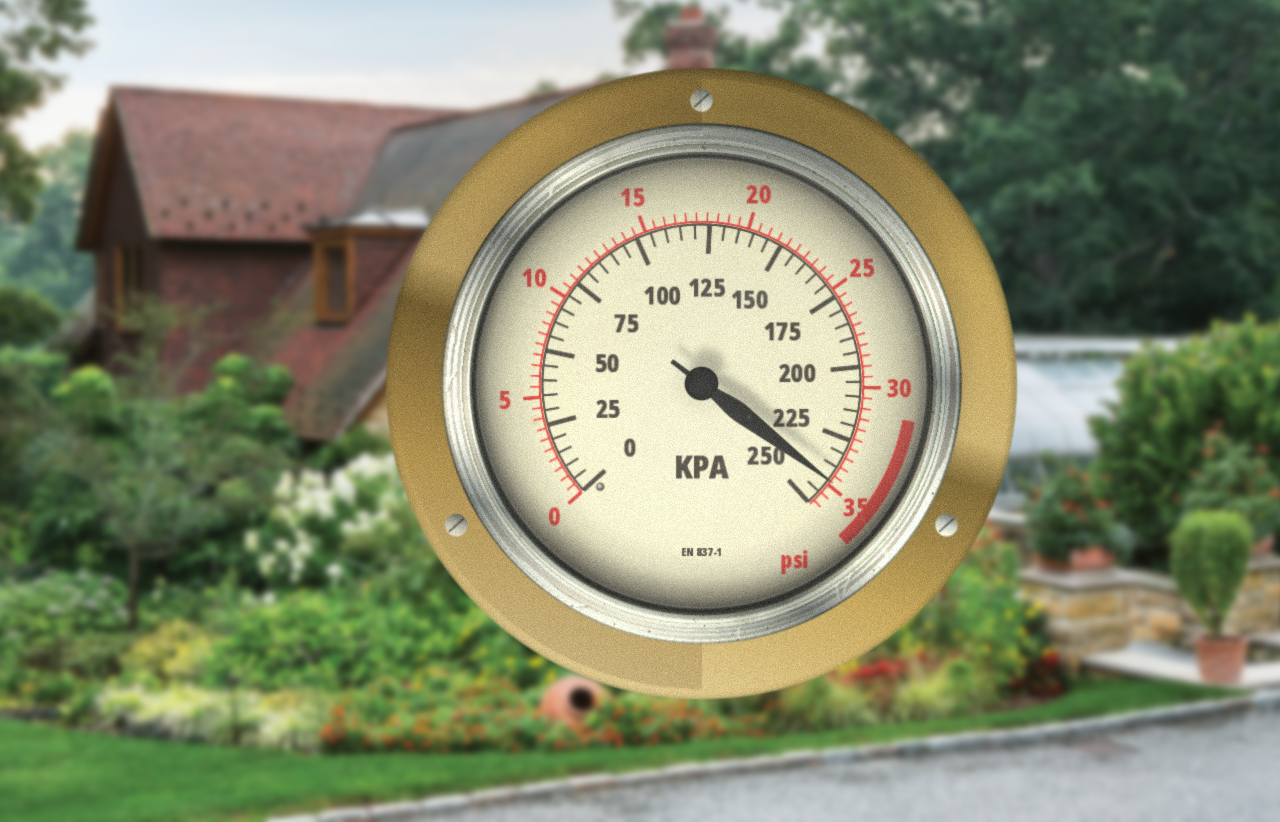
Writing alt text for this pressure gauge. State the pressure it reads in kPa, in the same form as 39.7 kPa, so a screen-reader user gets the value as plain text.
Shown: 240 kPa
